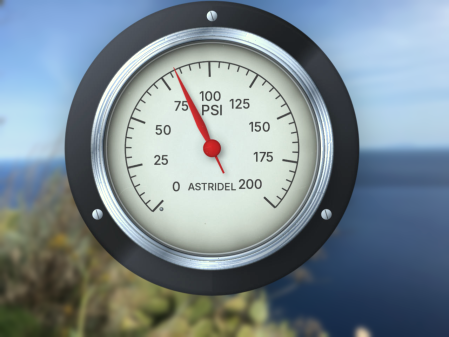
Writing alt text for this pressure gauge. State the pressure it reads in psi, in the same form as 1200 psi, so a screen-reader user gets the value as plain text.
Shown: 82.5 psi
